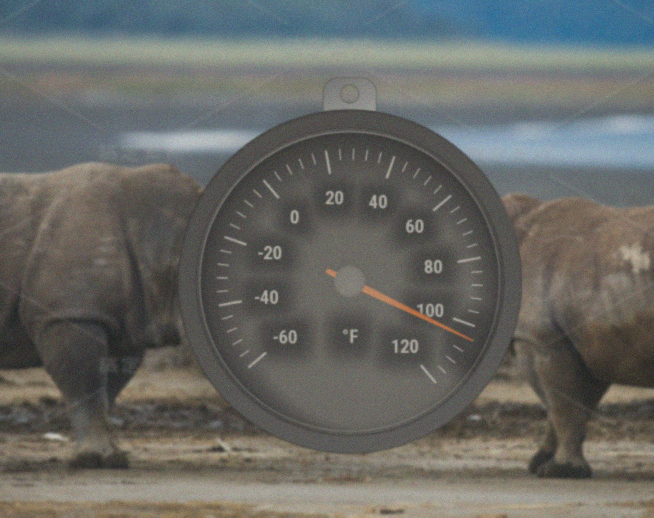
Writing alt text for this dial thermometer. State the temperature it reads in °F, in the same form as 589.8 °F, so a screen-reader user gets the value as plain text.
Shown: 104 °F
